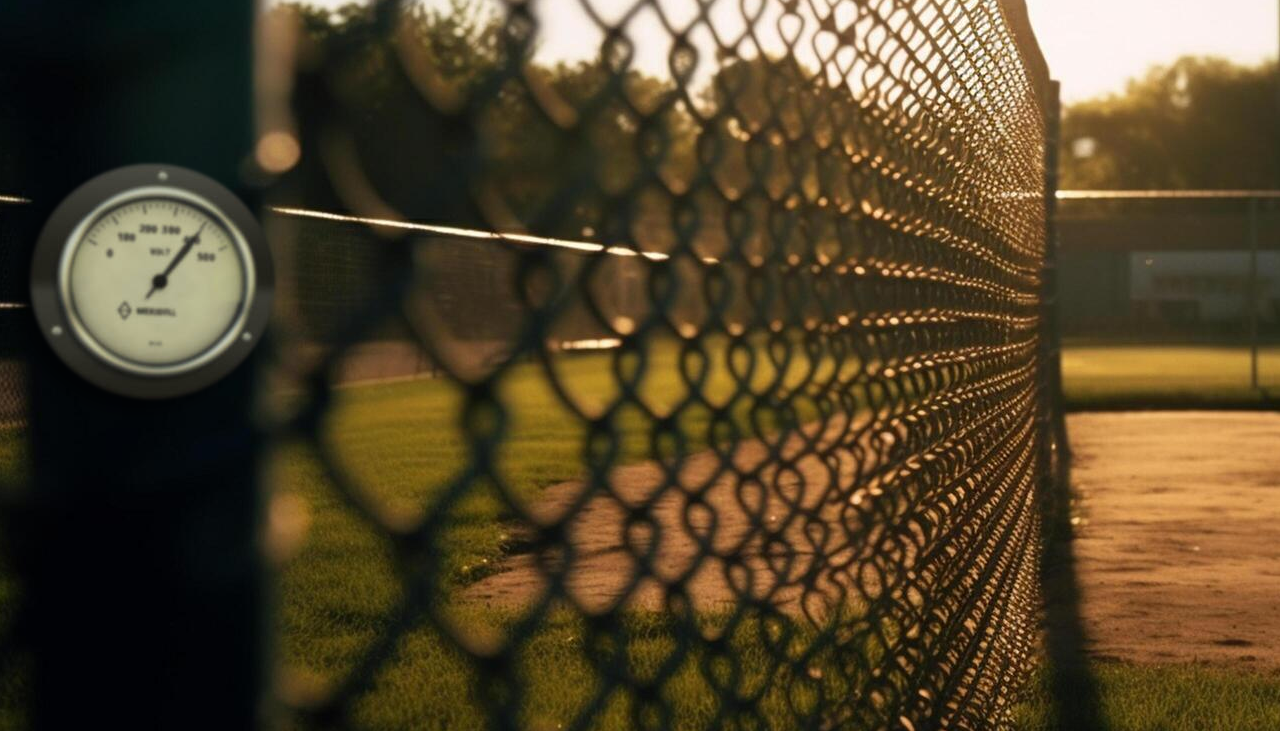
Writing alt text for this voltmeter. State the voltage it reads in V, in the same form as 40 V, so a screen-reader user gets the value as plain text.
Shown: 400 V
